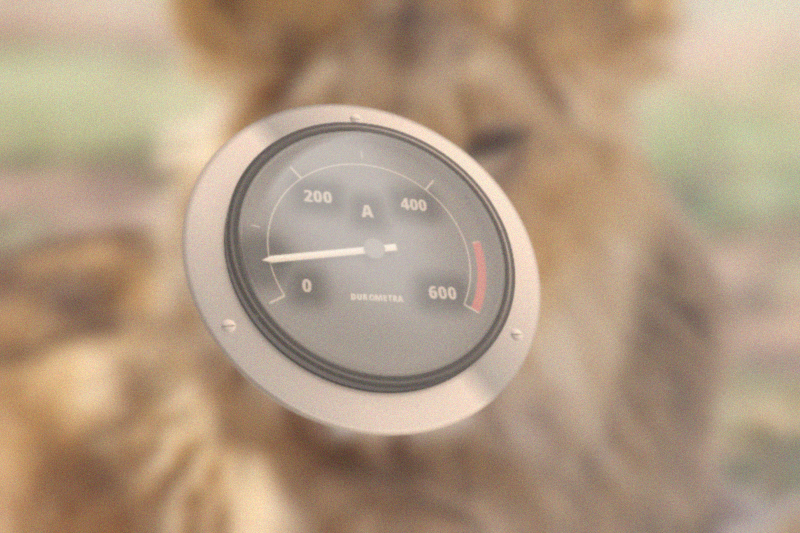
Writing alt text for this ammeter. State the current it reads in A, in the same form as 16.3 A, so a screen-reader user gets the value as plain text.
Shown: 50 A
